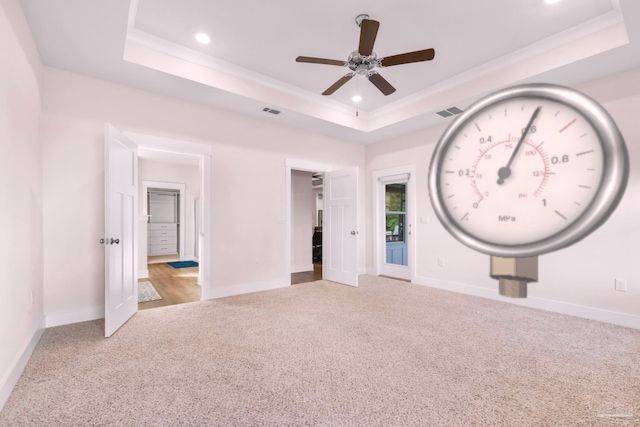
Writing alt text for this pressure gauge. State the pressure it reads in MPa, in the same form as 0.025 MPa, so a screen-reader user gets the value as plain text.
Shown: 0.6 MPa
